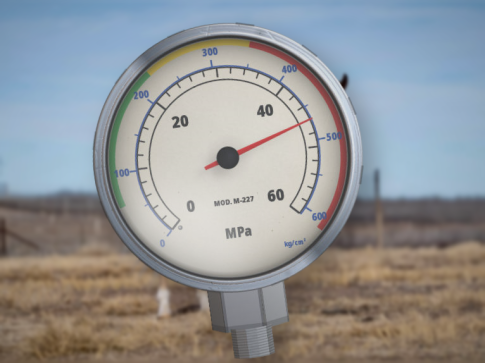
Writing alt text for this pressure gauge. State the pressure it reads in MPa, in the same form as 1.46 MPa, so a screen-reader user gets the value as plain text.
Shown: 46 MPa
